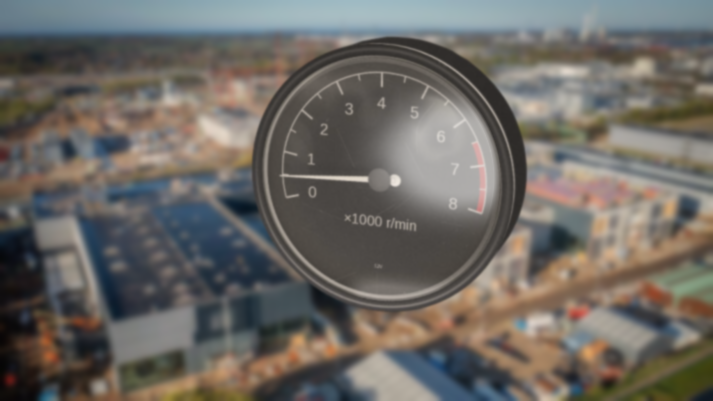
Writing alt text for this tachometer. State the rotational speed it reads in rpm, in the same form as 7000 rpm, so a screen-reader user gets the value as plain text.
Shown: 500 rpm
